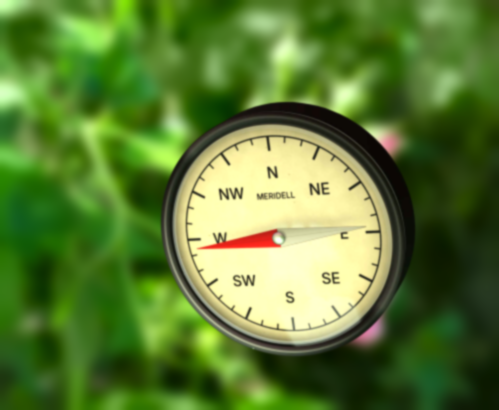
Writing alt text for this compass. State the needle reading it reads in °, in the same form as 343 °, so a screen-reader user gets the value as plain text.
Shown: 265 °
